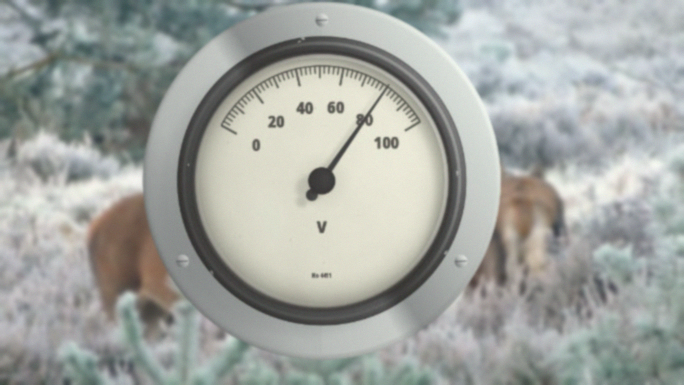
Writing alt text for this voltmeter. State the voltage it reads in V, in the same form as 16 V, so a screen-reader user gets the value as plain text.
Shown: 80 V
